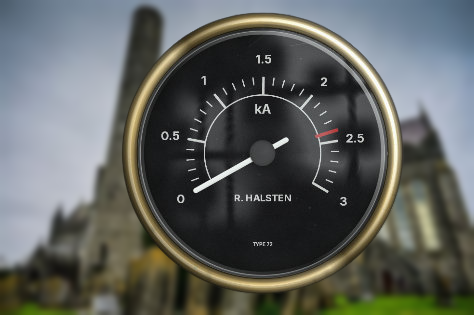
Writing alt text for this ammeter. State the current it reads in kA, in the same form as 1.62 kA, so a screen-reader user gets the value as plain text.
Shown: 0 kA
